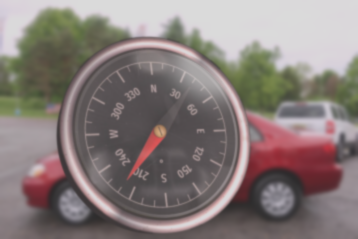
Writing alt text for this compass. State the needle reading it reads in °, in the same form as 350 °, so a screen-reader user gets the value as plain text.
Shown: 220 °
